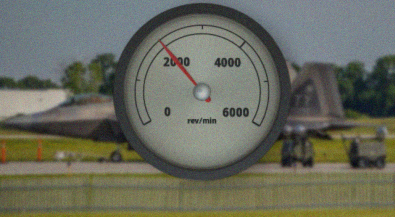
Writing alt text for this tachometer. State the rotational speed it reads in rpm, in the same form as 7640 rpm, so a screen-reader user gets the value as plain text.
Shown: 2000 rpm
